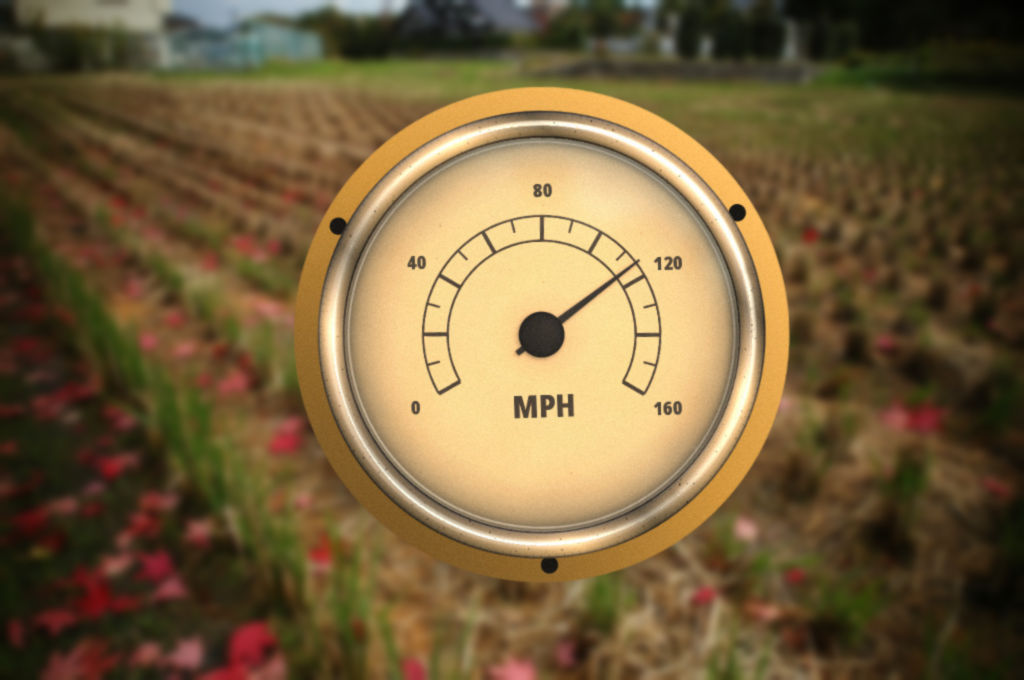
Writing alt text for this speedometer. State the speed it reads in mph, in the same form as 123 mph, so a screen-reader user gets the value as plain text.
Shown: 115 mph
